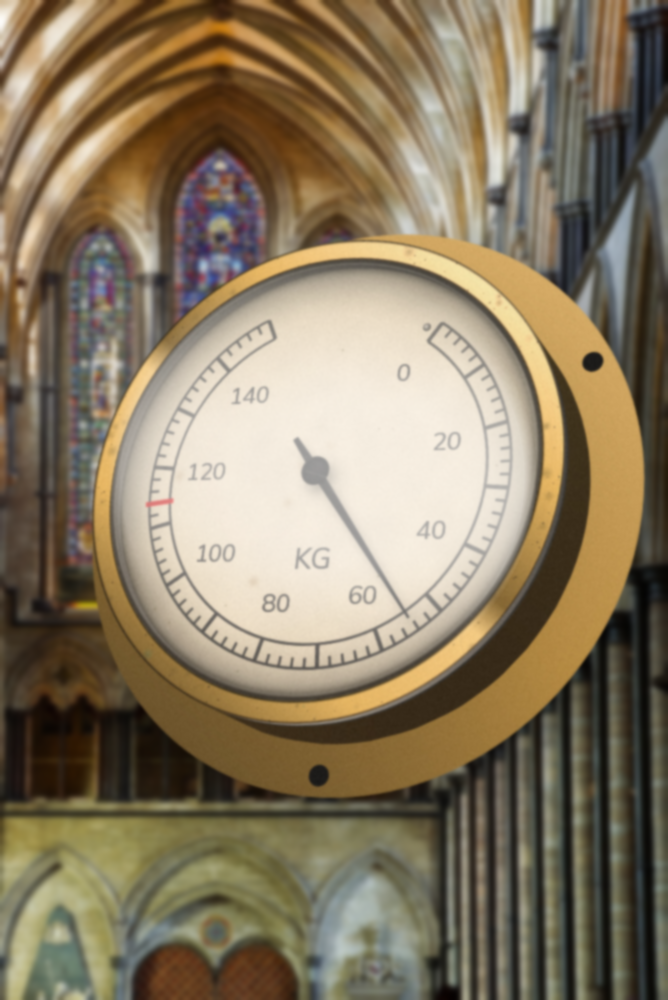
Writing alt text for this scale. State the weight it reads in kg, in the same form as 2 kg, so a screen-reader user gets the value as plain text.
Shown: 54 kg
